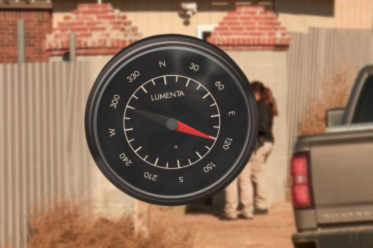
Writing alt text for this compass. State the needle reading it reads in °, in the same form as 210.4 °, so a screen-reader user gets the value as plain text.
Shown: 120 °
